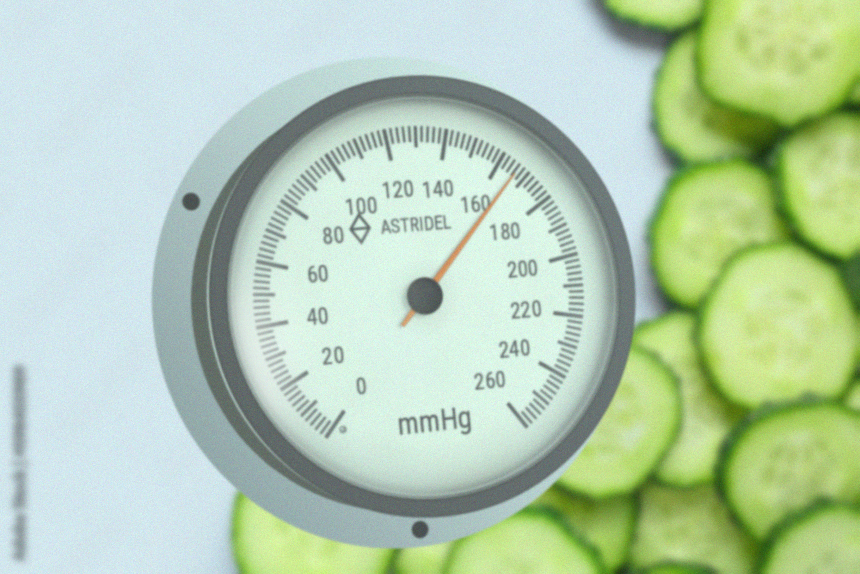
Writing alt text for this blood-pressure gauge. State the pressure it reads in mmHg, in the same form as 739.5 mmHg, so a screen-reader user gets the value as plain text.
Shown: 166 mmHg
